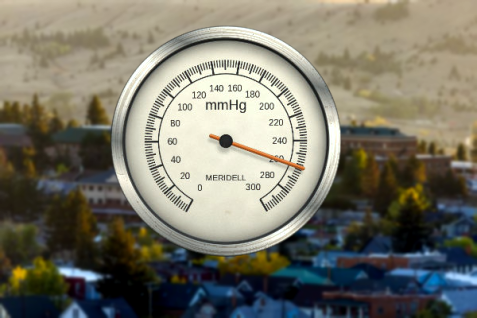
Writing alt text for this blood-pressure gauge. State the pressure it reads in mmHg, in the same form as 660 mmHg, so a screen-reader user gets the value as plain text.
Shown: 260 mmHg
